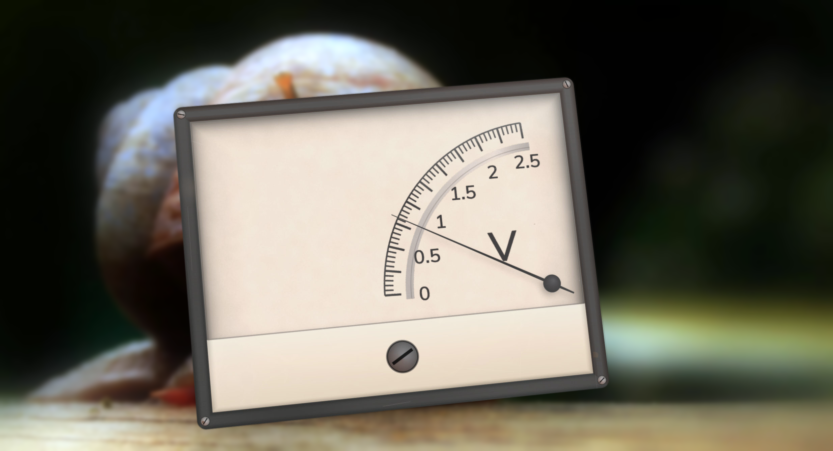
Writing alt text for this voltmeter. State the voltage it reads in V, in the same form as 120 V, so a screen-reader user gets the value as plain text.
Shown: 0.8 V
